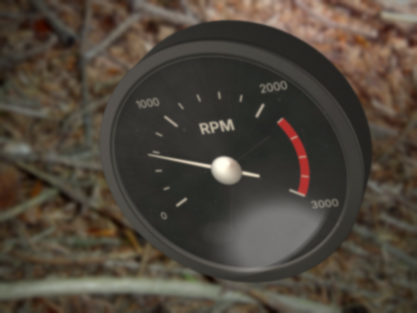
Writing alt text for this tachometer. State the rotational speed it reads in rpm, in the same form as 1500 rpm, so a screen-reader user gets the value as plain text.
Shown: 600 rpm
